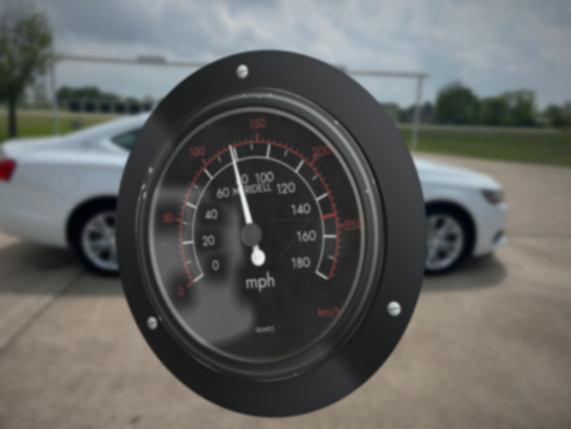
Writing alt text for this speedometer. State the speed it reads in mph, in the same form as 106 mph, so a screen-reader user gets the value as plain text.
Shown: 80 mph
